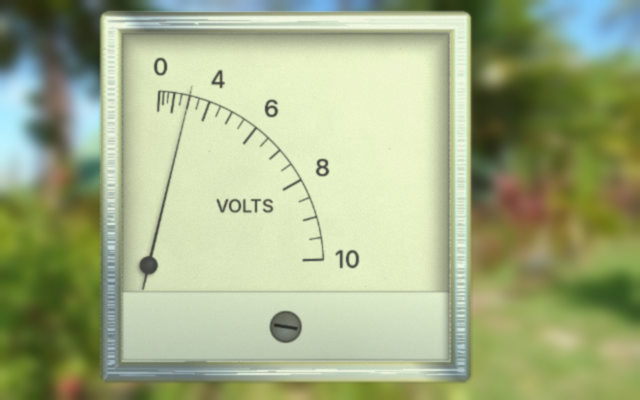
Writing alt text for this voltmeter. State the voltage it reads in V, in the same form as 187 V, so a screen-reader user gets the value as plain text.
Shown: 3 V
